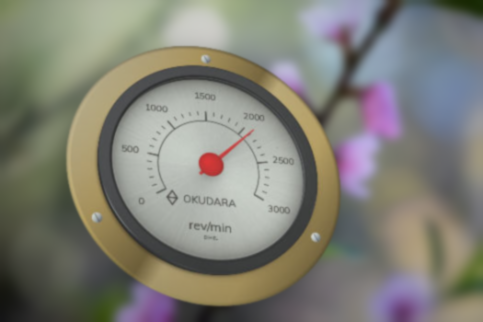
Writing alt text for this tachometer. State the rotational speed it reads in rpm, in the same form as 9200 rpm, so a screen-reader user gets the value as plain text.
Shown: 2100 rpm
